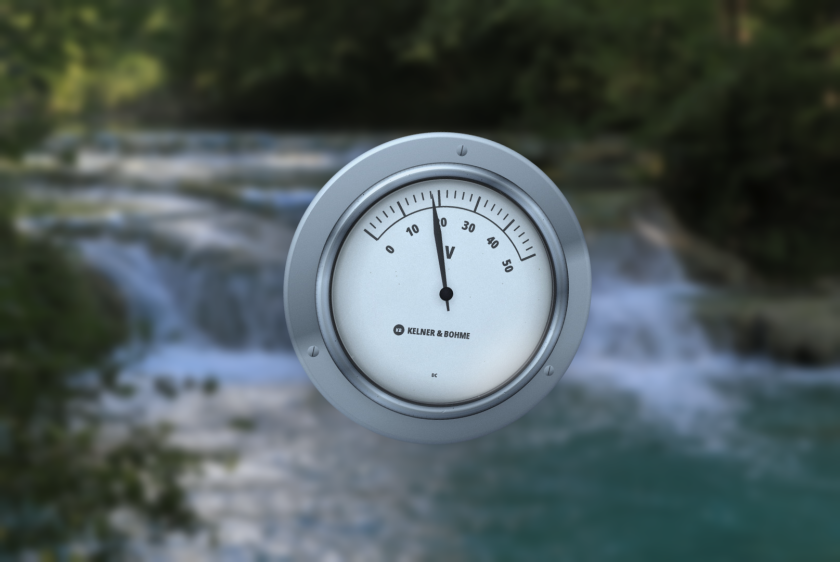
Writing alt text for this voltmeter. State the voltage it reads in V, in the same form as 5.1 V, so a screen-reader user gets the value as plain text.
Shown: 18 V
